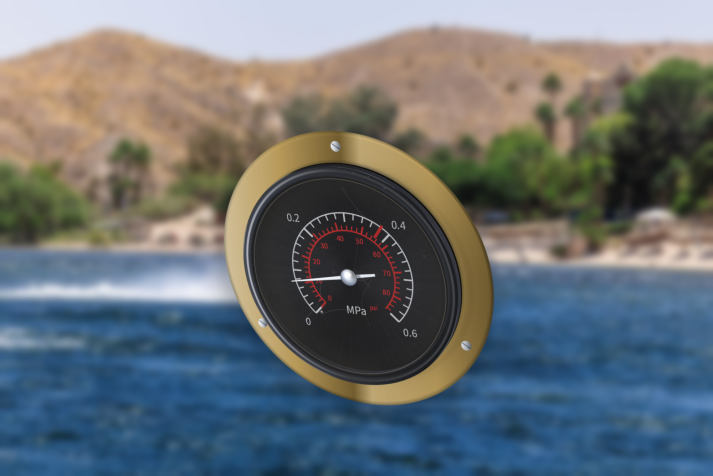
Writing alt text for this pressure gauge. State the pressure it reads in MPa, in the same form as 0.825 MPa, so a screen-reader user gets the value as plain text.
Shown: 0.08 MPa
